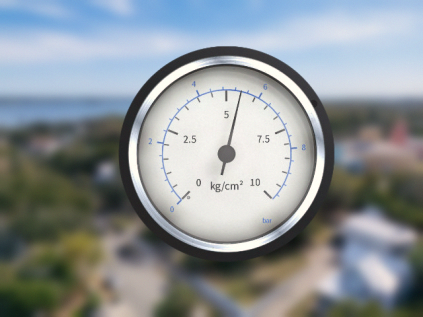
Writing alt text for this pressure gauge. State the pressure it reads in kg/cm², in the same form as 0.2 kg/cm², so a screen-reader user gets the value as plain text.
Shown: 5.5 kg/cm²
